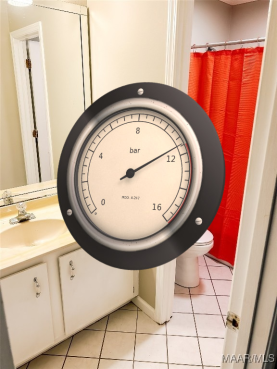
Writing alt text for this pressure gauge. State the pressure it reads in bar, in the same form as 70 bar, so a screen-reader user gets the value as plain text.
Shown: 11.5 bar
